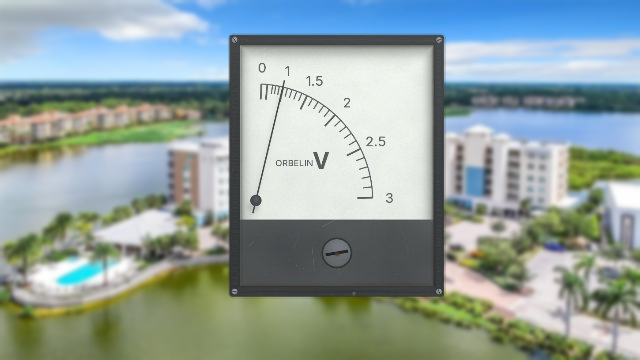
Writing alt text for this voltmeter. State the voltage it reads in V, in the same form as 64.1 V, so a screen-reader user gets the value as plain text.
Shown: 1 V
